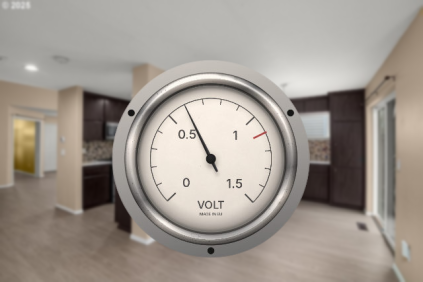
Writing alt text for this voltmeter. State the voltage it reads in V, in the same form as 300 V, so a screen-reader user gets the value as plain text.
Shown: 0.6 V
